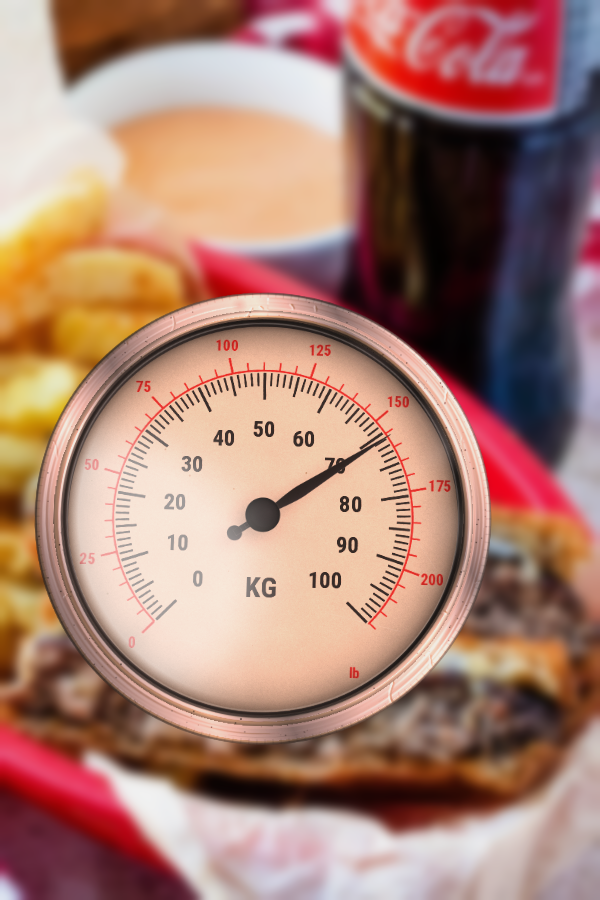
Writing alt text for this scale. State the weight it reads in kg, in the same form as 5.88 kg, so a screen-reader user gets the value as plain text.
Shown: 71 kg
